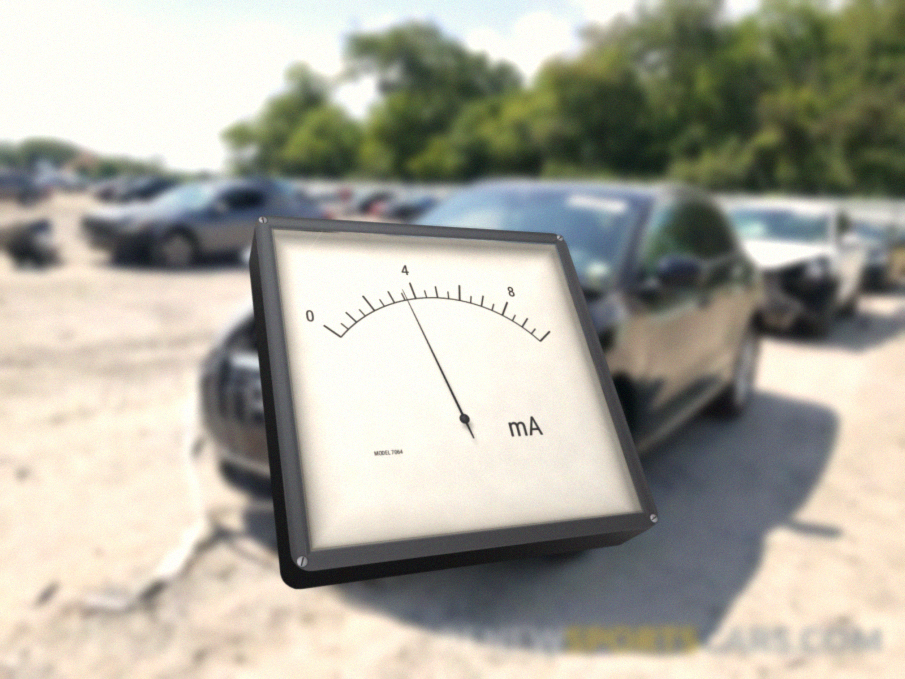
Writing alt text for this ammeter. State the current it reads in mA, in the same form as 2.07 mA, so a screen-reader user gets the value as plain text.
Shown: 3.5 mA
